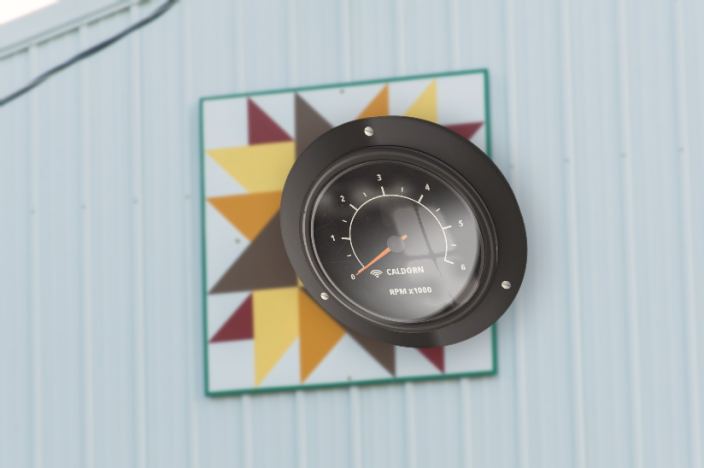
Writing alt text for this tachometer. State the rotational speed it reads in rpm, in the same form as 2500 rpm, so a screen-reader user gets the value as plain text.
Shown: 0 rpm
